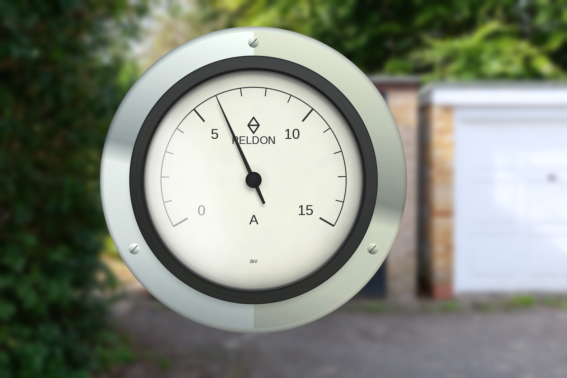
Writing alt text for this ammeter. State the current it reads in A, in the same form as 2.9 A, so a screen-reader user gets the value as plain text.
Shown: 6 A
